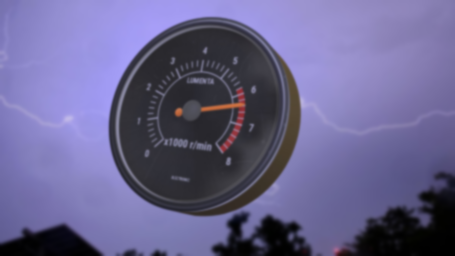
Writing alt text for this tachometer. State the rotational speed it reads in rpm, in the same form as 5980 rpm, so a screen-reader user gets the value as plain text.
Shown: 6400 rpm
